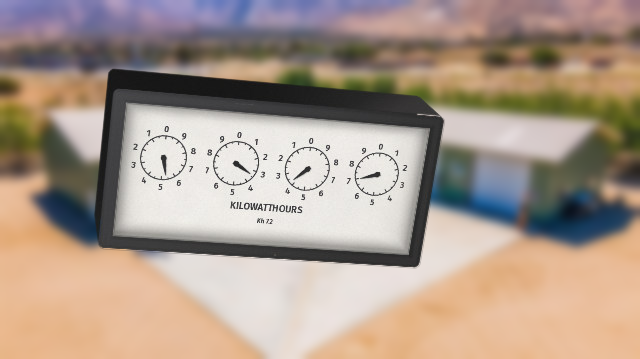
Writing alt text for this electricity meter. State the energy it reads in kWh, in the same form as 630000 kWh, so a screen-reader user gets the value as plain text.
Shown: 5337 kWh
